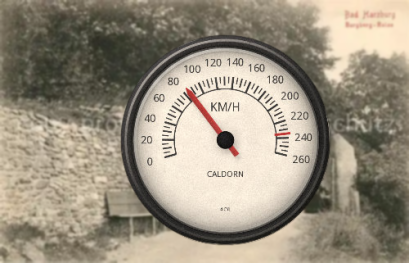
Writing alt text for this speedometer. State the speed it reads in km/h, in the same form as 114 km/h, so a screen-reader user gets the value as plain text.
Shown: 85 km/h
